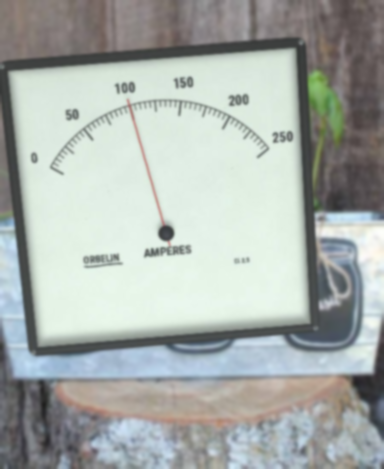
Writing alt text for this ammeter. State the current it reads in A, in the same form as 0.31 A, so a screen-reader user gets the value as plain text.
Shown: 100 A
